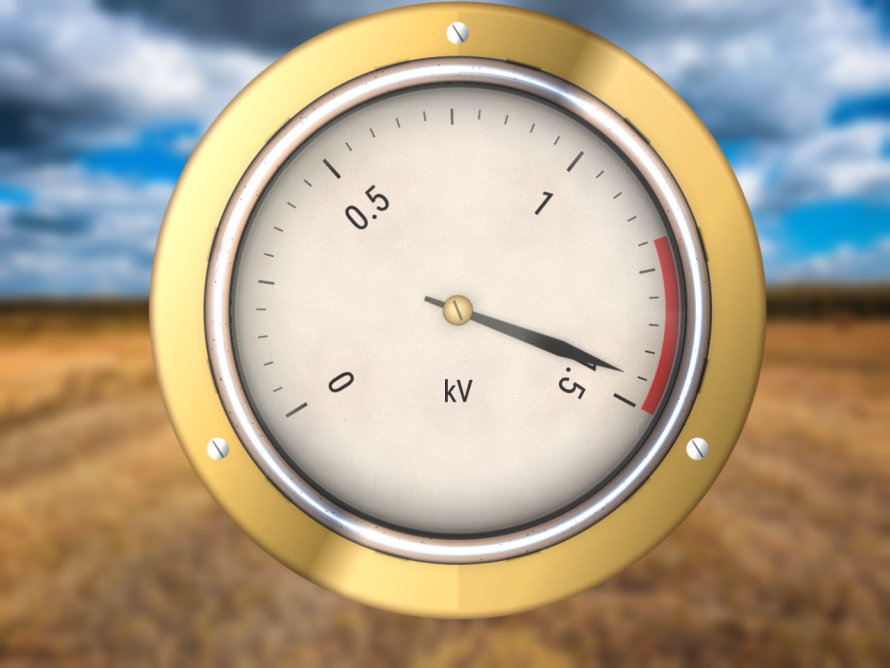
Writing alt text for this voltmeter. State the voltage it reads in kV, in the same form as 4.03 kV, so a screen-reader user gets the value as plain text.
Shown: 1.45 kV
